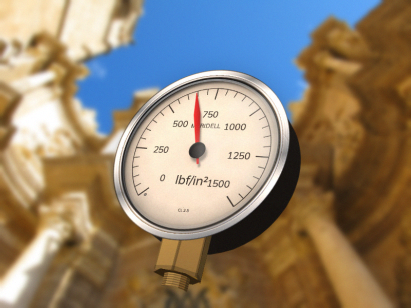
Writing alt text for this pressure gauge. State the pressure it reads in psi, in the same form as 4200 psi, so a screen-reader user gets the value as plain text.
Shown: 650 psi
